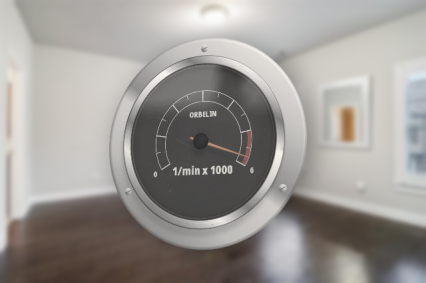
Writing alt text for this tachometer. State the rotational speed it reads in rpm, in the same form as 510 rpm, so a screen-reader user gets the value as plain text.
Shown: 5750 rpm
